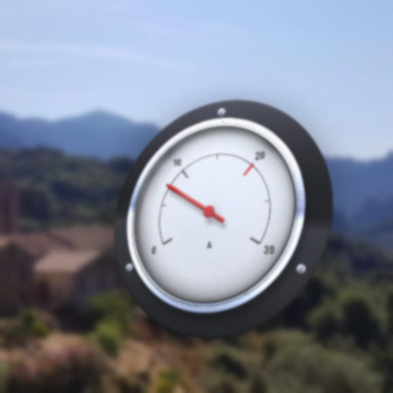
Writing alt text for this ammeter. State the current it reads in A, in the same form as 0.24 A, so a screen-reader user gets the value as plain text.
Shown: 7.5 A
